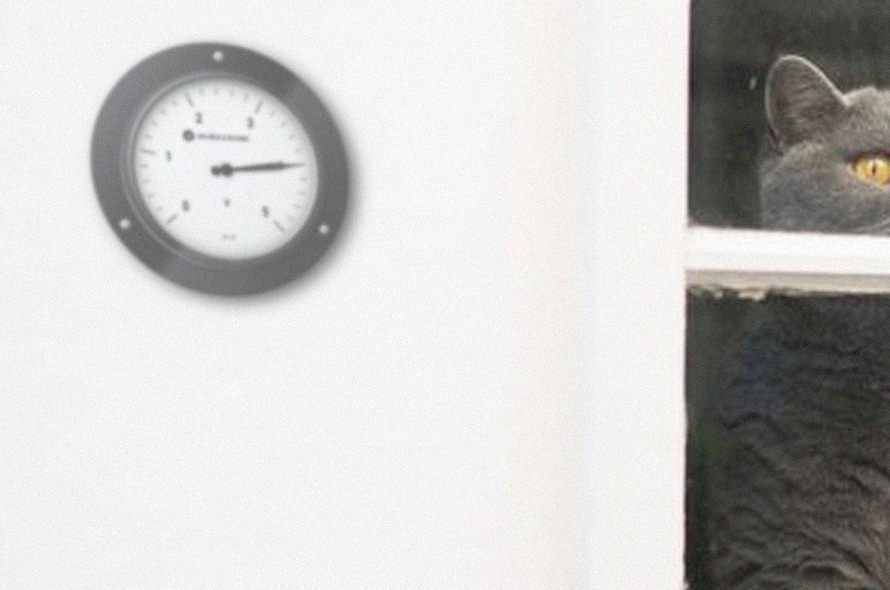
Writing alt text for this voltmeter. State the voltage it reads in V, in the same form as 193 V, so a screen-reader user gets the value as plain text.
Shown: 4 V
